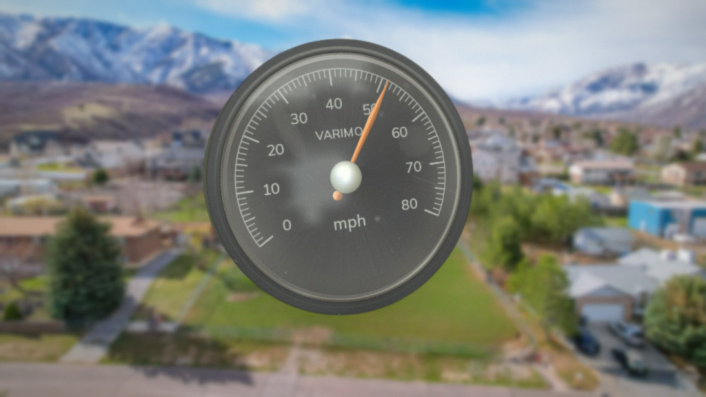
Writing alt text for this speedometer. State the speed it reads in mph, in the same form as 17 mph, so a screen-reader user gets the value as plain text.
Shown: 51 mph
